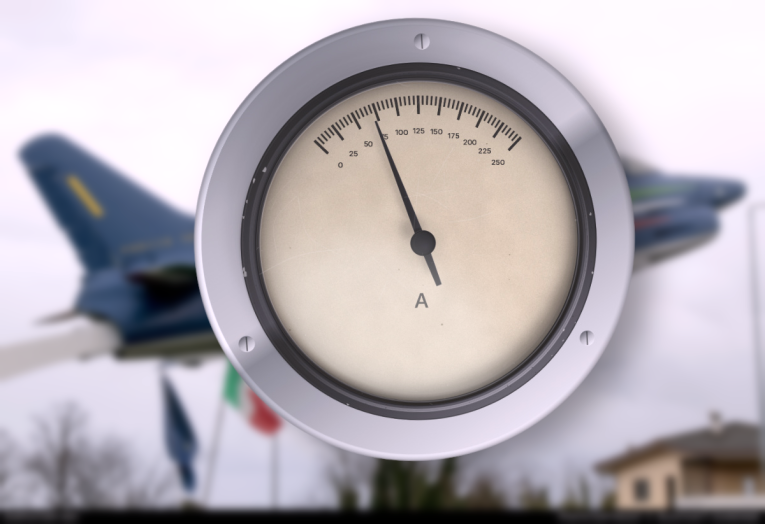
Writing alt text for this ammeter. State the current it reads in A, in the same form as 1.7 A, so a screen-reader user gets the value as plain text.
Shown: 70 A
